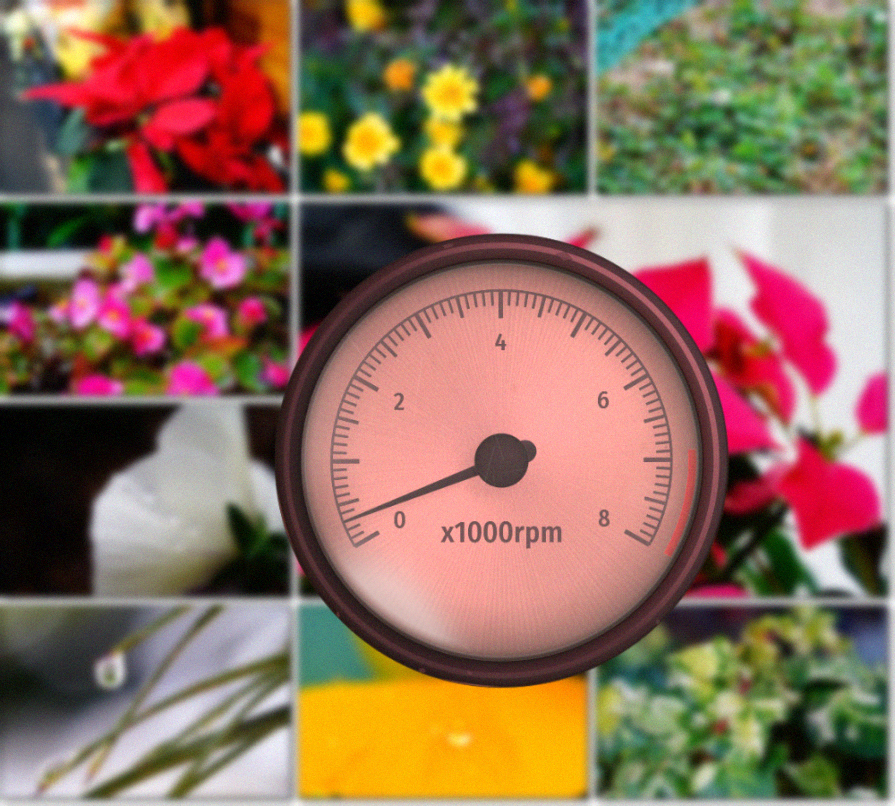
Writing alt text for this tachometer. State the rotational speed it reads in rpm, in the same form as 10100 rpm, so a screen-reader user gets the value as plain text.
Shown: 300 rpm
